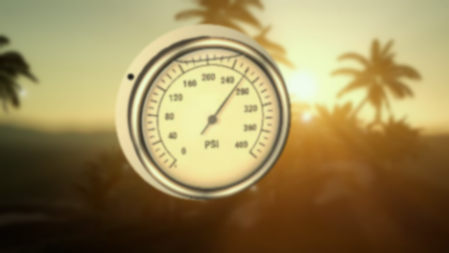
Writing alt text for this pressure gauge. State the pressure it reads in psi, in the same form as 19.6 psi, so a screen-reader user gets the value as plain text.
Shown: 260 psi
